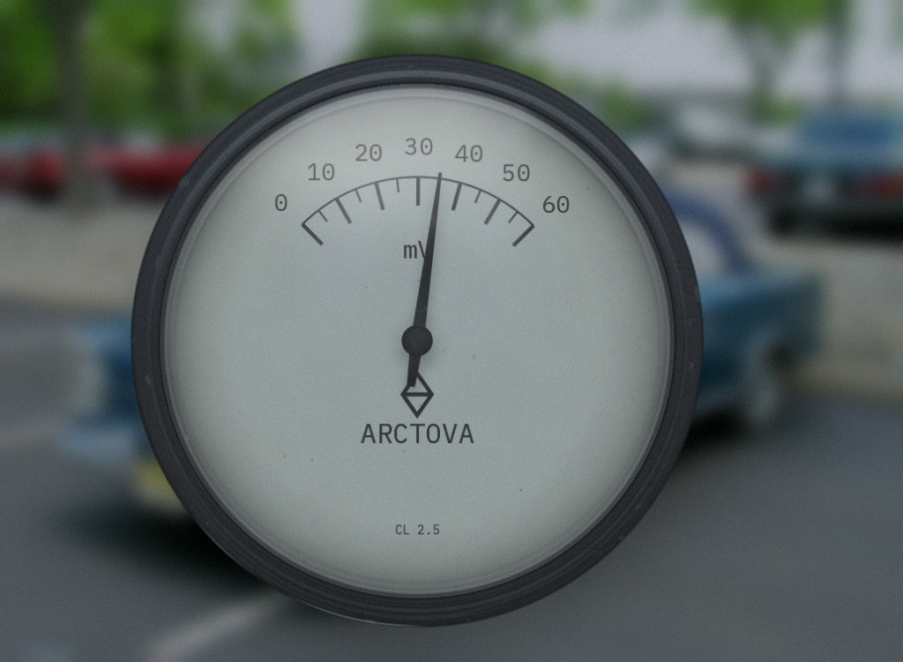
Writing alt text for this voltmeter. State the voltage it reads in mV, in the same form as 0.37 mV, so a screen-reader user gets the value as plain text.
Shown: 35 mV
